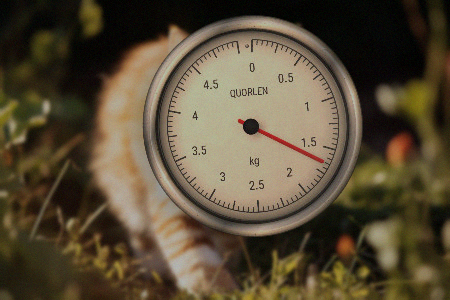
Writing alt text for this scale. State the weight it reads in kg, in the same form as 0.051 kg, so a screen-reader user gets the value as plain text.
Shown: 1.65 kg
